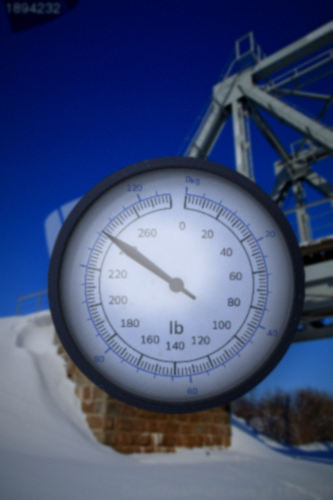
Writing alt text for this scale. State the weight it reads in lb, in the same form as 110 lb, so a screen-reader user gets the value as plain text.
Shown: 240 lb
